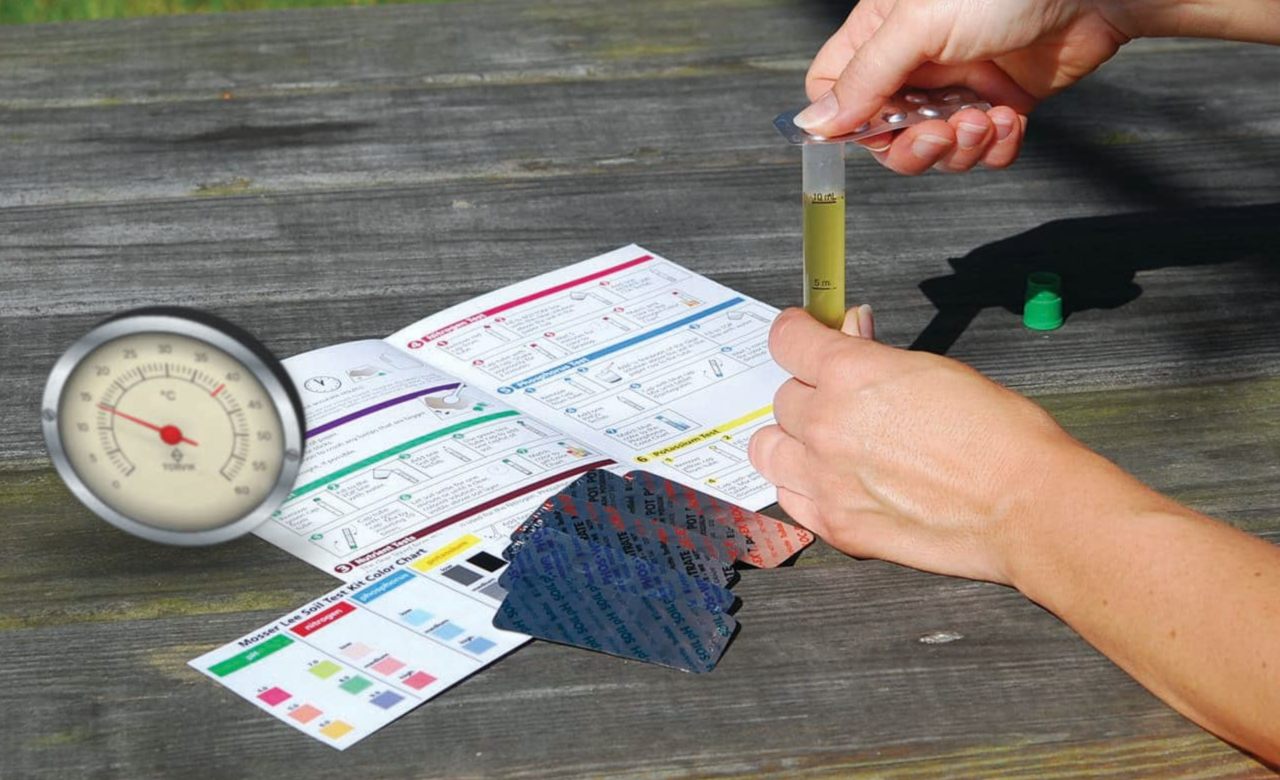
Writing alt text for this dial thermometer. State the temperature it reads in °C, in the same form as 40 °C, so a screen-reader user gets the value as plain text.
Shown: 15 °C
